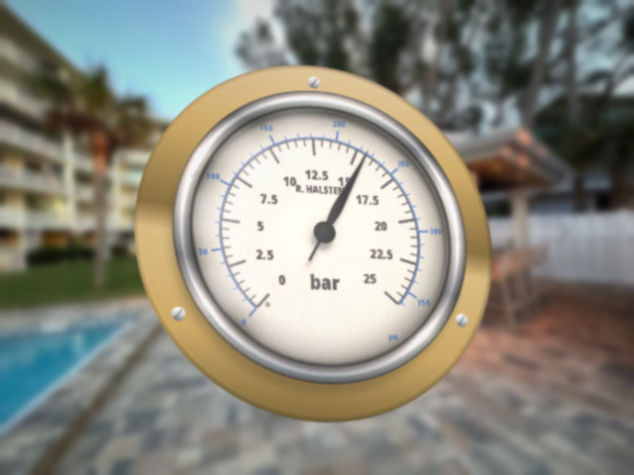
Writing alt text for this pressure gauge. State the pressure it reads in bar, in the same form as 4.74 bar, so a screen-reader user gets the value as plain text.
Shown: 15.5 bar
